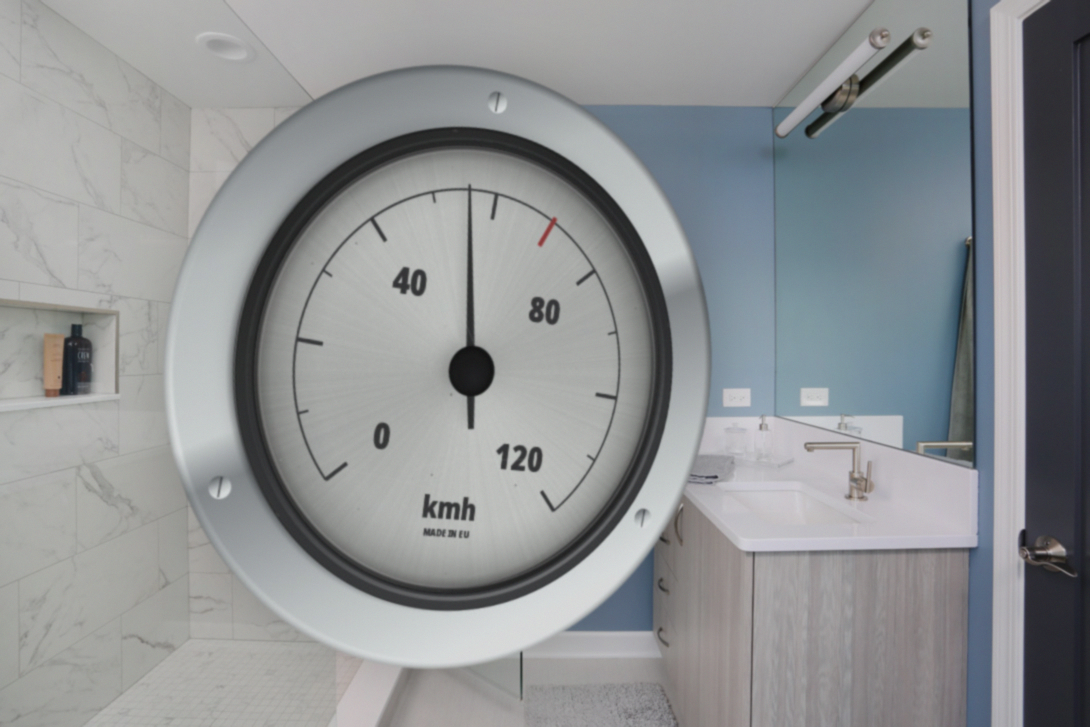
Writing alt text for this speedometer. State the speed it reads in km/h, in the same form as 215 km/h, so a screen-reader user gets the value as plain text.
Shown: 55 km/h
